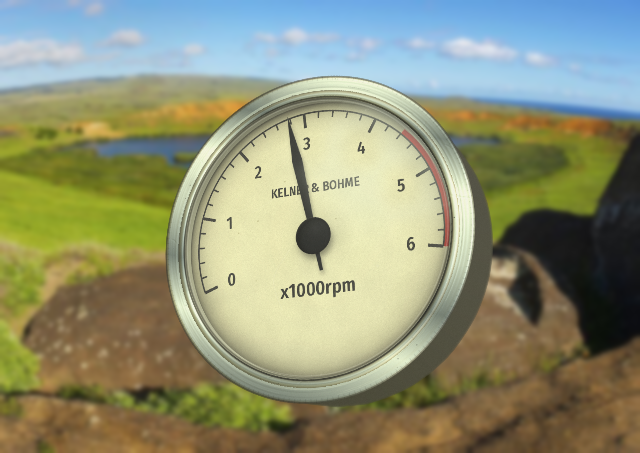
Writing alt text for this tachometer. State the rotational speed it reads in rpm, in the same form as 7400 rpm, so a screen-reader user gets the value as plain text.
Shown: 2800 rpm
